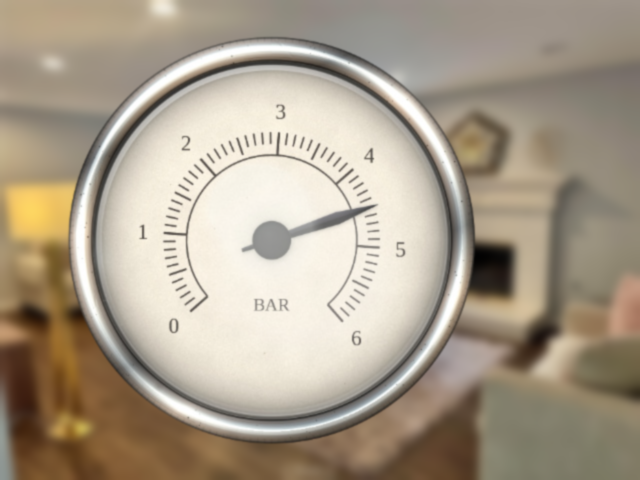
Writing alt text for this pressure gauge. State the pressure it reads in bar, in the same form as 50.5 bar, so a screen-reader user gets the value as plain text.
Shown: 4.5 bar
